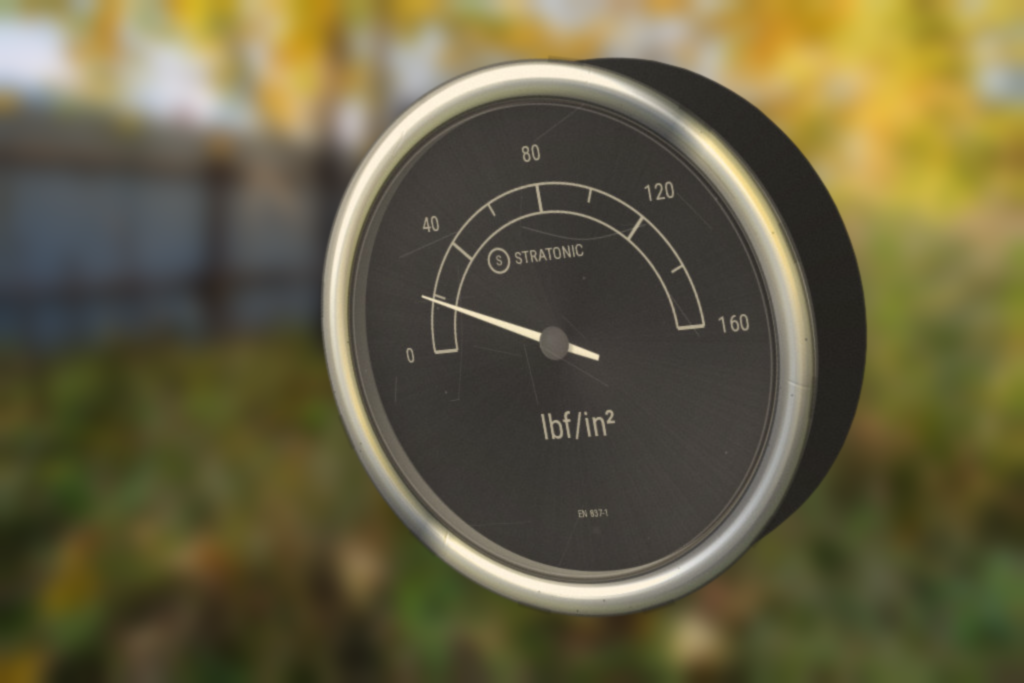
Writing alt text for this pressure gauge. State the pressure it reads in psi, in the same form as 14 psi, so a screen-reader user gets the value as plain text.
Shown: 20 psi
